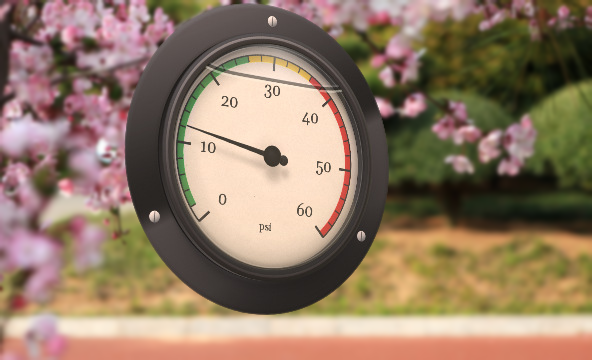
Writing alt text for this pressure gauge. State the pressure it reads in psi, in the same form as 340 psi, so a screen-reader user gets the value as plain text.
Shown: 12 psi
